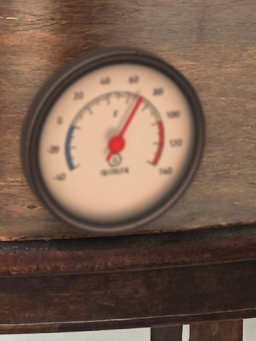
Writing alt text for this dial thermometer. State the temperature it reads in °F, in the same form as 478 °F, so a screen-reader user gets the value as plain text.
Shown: 70 °F
